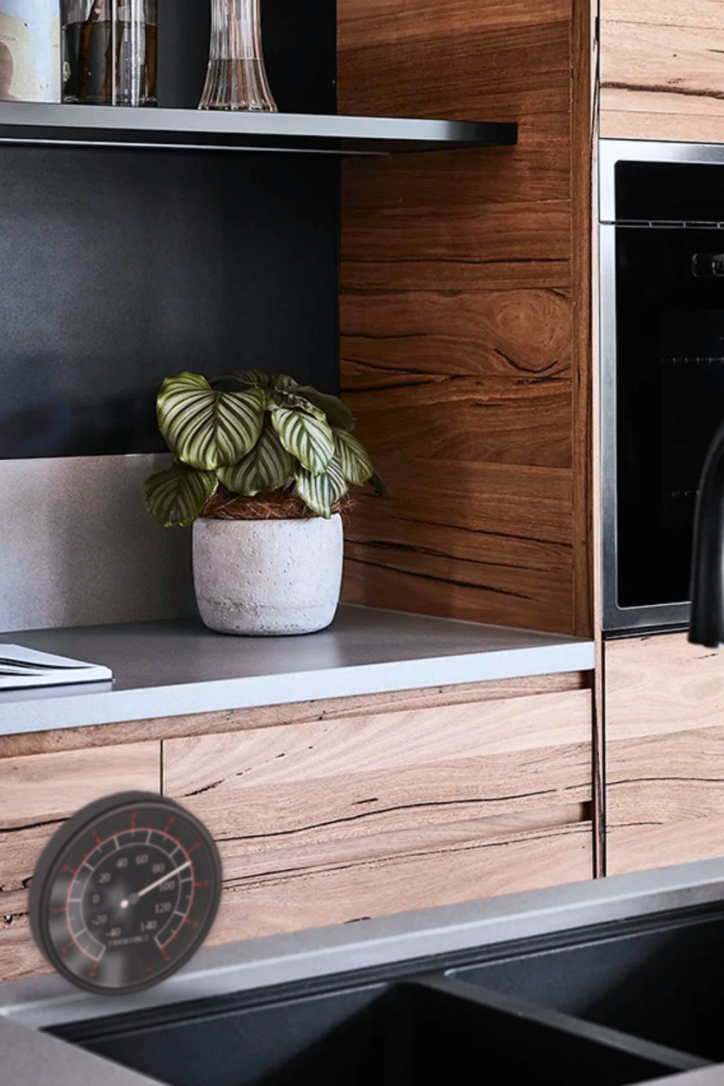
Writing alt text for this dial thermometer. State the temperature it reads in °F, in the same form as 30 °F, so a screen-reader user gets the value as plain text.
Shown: 90 °F
